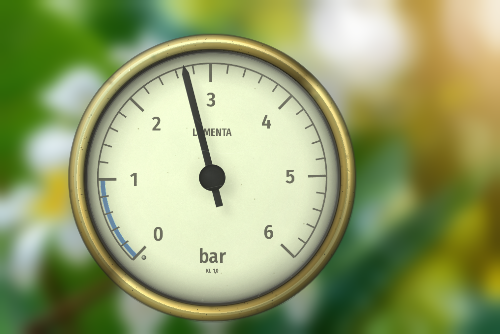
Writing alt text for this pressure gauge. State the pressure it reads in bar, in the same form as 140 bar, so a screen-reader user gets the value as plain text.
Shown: 2.7 bar
